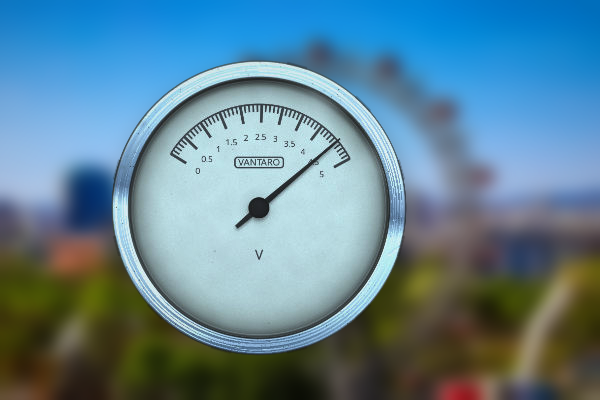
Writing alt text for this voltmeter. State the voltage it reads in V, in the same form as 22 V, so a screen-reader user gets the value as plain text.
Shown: 4.5 V
